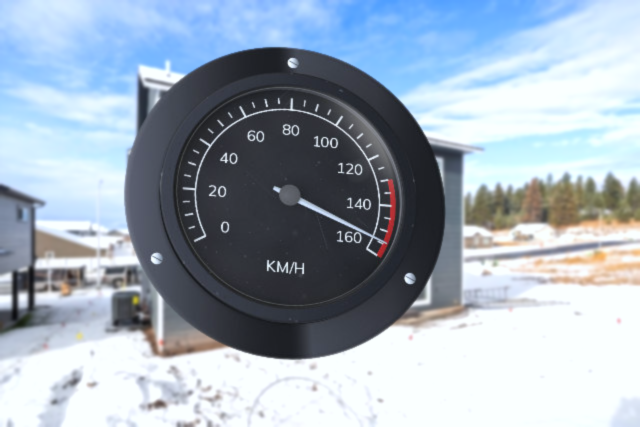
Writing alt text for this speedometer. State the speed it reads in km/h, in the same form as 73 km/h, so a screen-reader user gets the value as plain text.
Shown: 155 km/h
